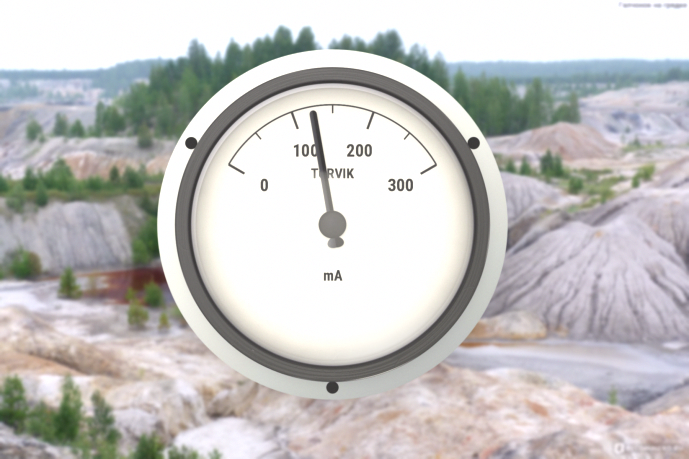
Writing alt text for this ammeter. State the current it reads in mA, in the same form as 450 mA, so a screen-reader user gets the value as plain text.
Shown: 125 mA
